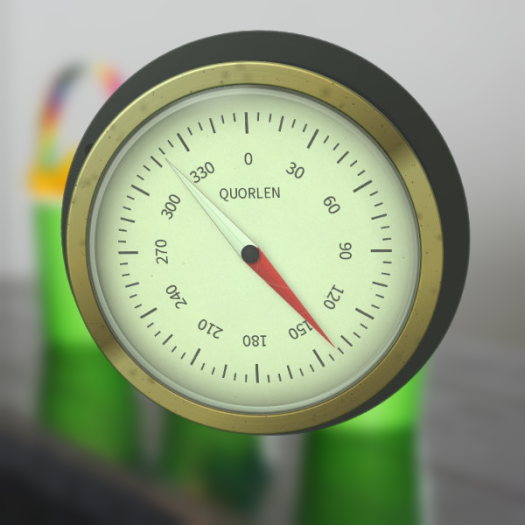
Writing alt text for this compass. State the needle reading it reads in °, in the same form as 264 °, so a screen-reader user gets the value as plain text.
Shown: 140 °
